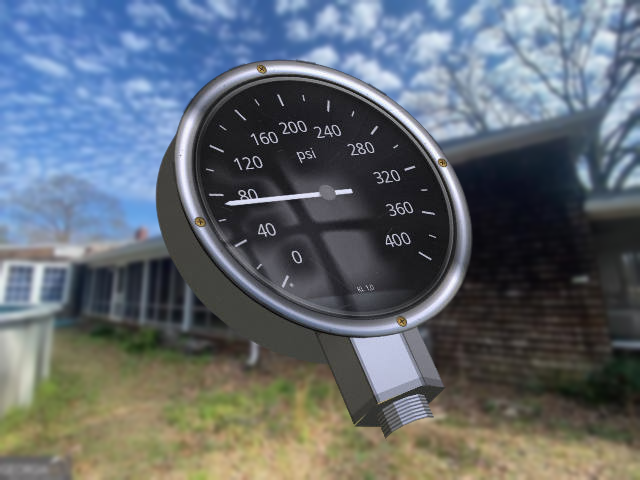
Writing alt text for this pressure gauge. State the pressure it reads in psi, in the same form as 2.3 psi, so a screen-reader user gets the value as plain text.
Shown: 70 psi
